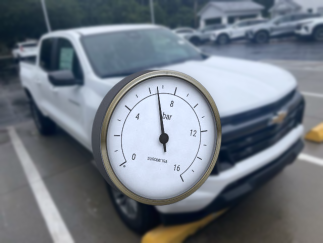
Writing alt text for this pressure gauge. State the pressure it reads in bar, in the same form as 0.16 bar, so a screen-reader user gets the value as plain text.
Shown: 6.5 bar
